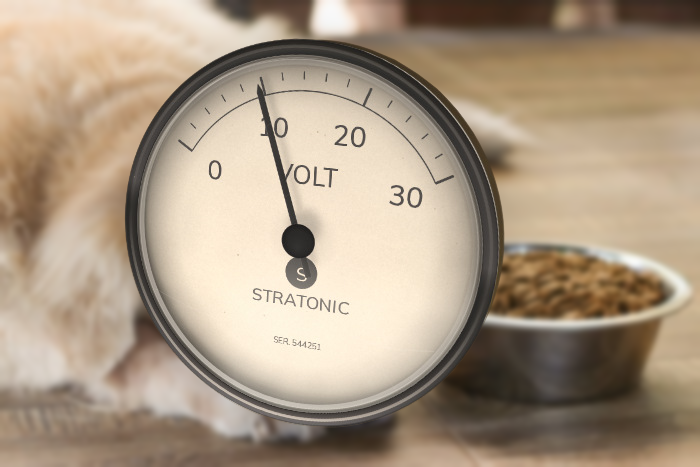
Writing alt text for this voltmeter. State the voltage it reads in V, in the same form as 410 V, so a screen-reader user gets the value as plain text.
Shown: 10 V
